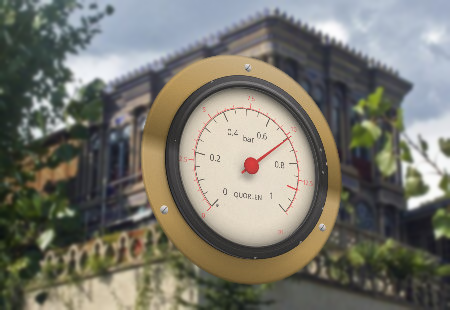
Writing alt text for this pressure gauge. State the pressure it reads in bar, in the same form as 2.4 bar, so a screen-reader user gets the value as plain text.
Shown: 0.7 bar
